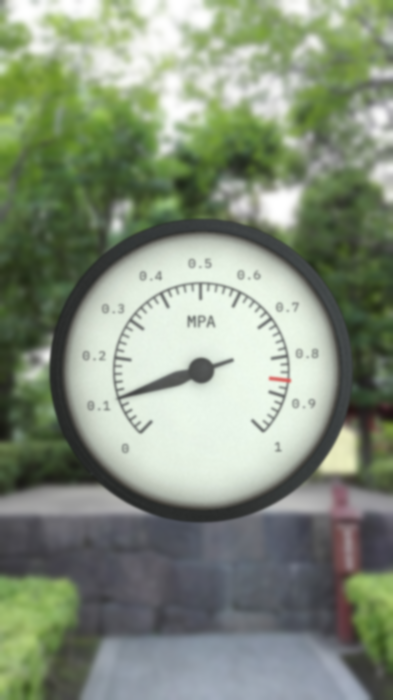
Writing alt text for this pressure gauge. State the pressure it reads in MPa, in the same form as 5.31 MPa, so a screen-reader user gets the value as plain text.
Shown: 0.1 MPa
